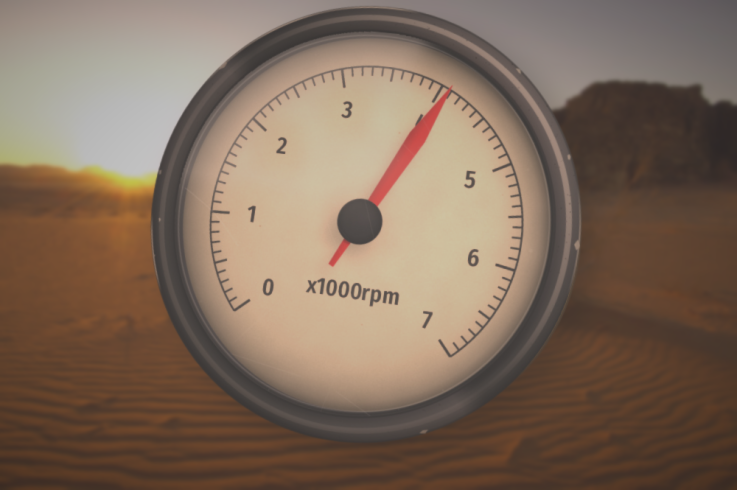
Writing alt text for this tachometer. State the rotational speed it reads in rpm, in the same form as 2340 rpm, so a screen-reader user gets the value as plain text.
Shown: 4100 rpm
